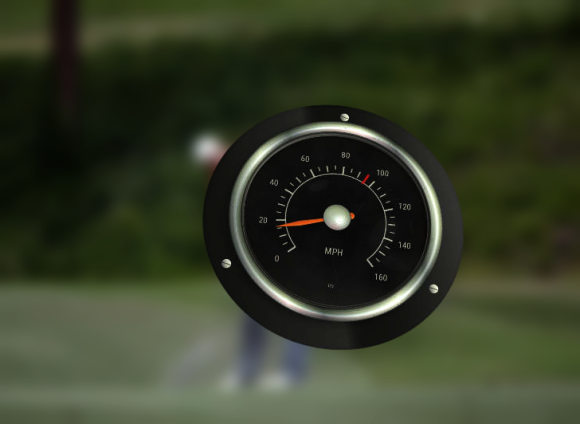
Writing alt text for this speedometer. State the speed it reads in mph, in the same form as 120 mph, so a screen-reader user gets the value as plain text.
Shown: 15 mph
